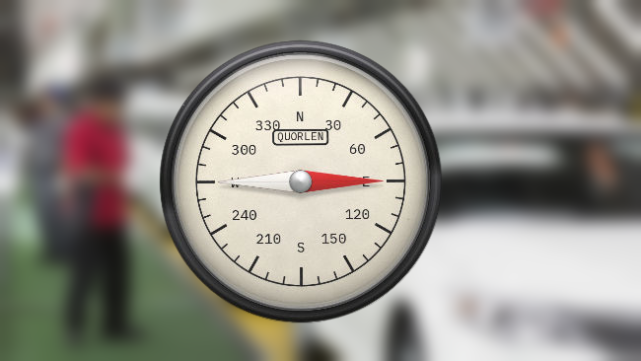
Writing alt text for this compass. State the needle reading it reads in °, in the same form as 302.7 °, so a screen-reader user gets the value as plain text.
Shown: 90 °
